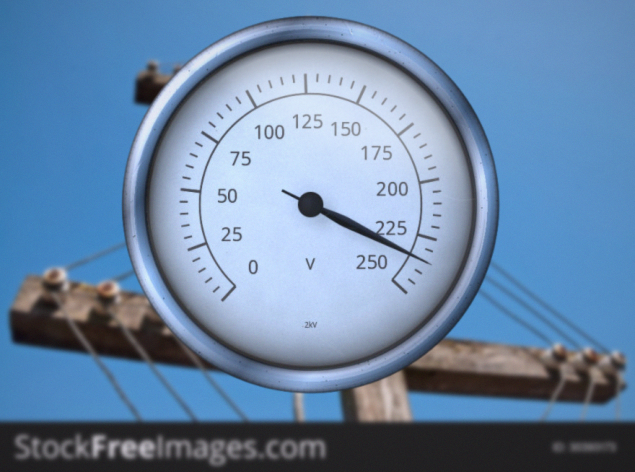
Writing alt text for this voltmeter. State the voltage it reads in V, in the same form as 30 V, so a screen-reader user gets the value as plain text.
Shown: 235 V
